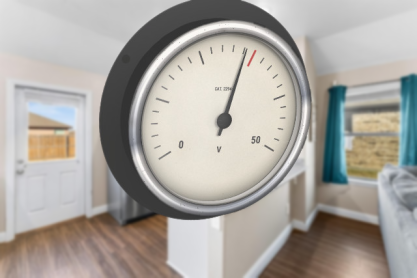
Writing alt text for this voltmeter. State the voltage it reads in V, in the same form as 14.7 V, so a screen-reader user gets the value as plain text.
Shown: 28 V
